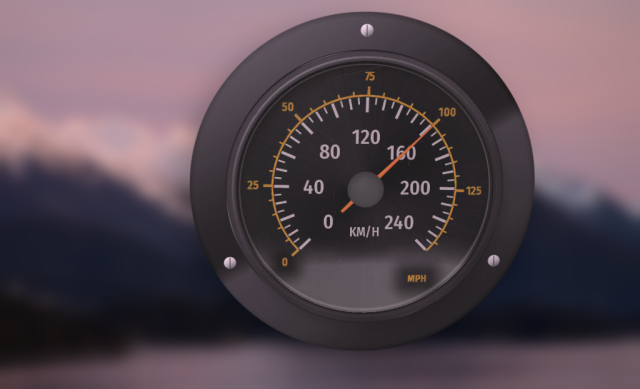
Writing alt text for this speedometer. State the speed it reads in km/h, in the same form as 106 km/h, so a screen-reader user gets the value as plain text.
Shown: 160 km/h
